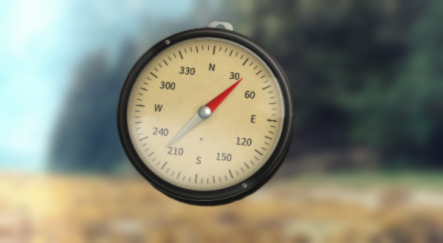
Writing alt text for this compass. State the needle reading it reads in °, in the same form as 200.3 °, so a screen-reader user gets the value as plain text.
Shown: 40 °
